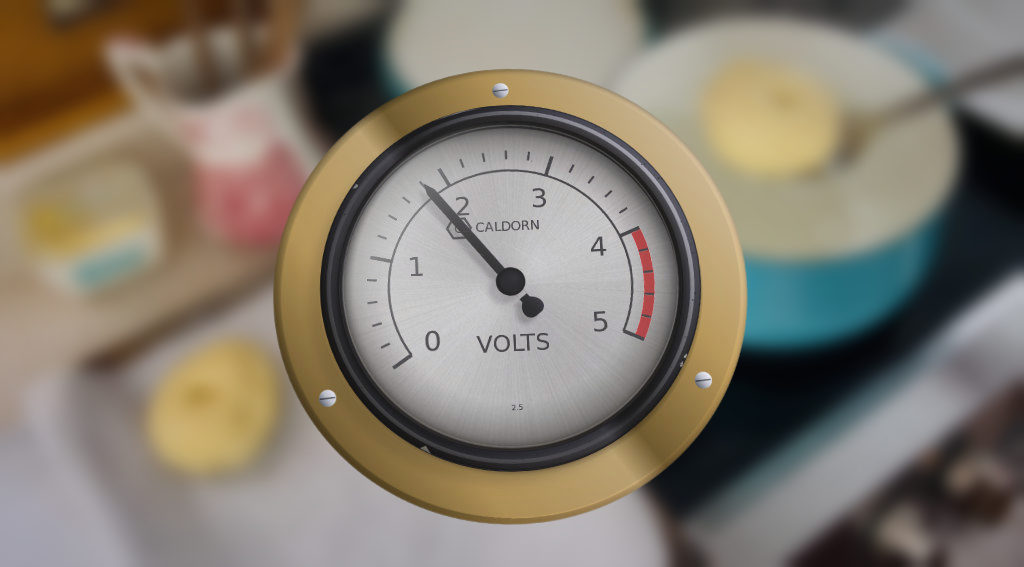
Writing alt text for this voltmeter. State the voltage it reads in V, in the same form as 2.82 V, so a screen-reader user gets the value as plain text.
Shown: 1.8 V
